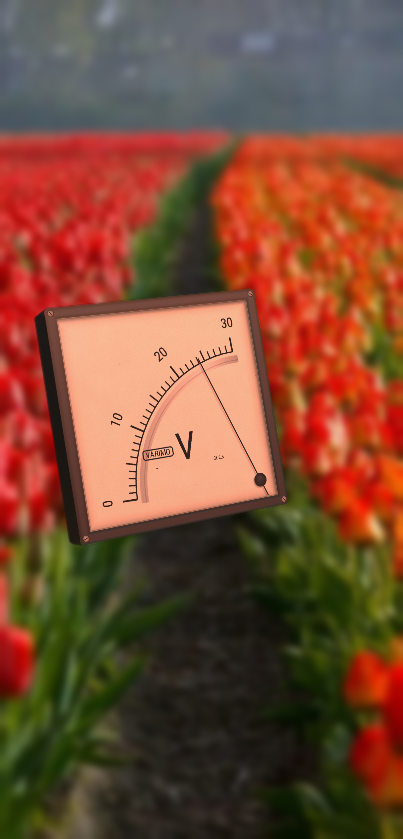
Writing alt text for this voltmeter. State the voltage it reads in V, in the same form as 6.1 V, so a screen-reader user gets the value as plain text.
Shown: 24 V
